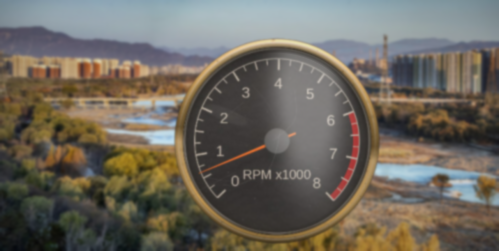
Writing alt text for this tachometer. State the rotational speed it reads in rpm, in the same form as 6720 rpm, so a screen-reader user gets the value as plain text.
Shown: 625 rpm
